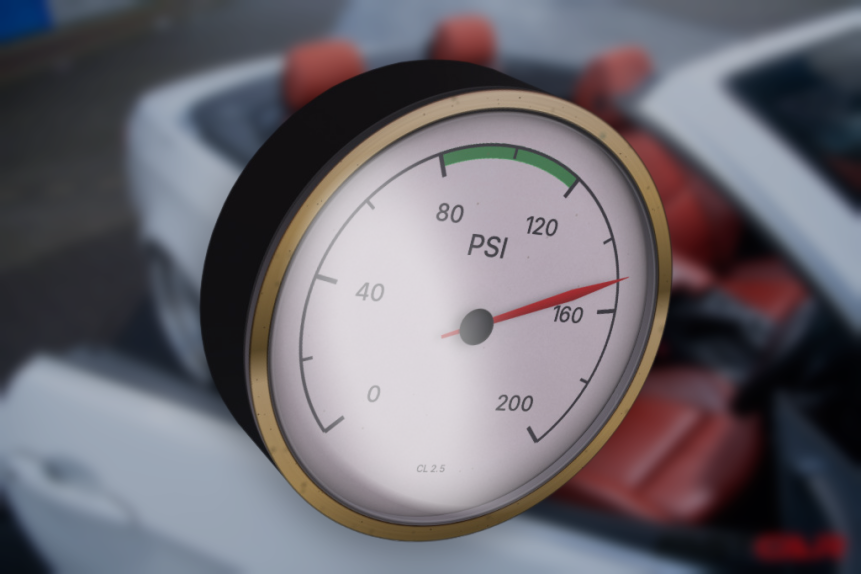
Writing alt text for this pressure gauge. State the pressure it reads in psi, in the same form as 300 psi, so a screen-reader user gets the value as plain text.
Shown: 150 psi
